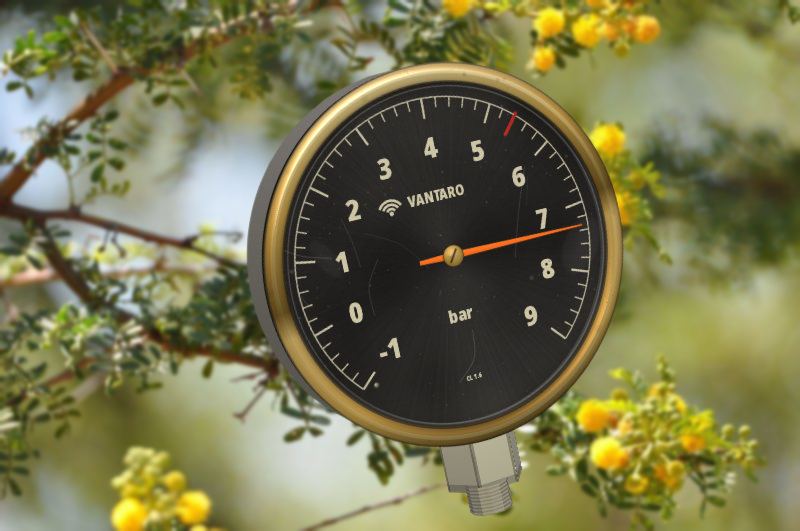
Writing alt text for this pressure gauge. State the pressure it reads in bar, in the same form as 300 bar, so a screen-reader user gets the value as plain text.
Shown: 7.3 bar
